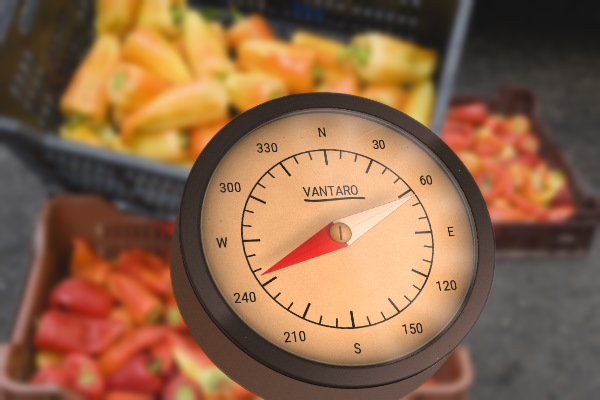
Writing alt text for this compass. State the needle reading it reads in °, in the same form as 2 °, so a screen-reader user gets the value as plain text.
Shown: 245 °
